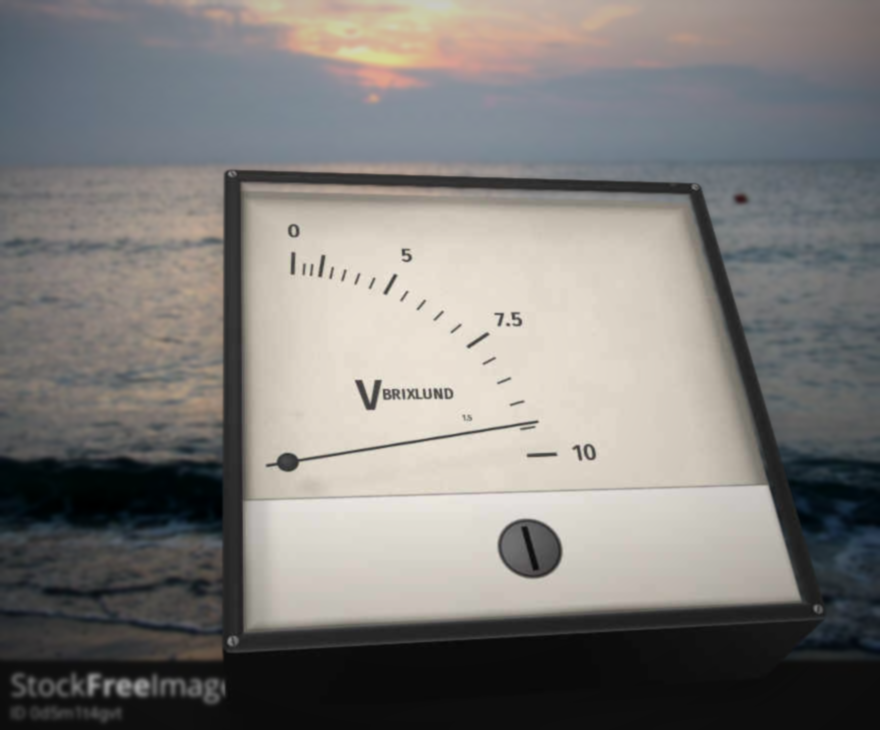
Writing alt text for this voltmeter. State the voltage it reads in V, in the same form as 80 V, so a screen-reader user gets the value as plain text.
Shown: 9.5 V
